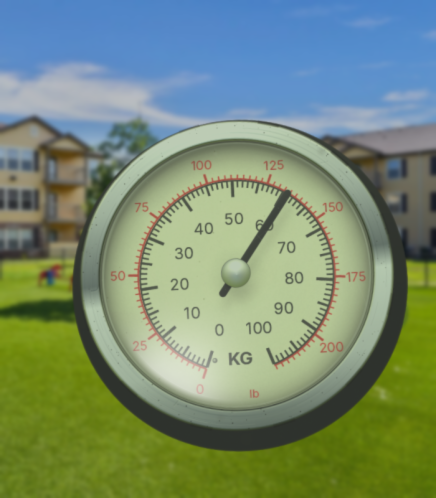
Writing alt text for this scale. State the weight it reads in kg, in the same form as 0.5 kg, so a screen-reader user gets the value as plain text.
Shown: 61 kg
